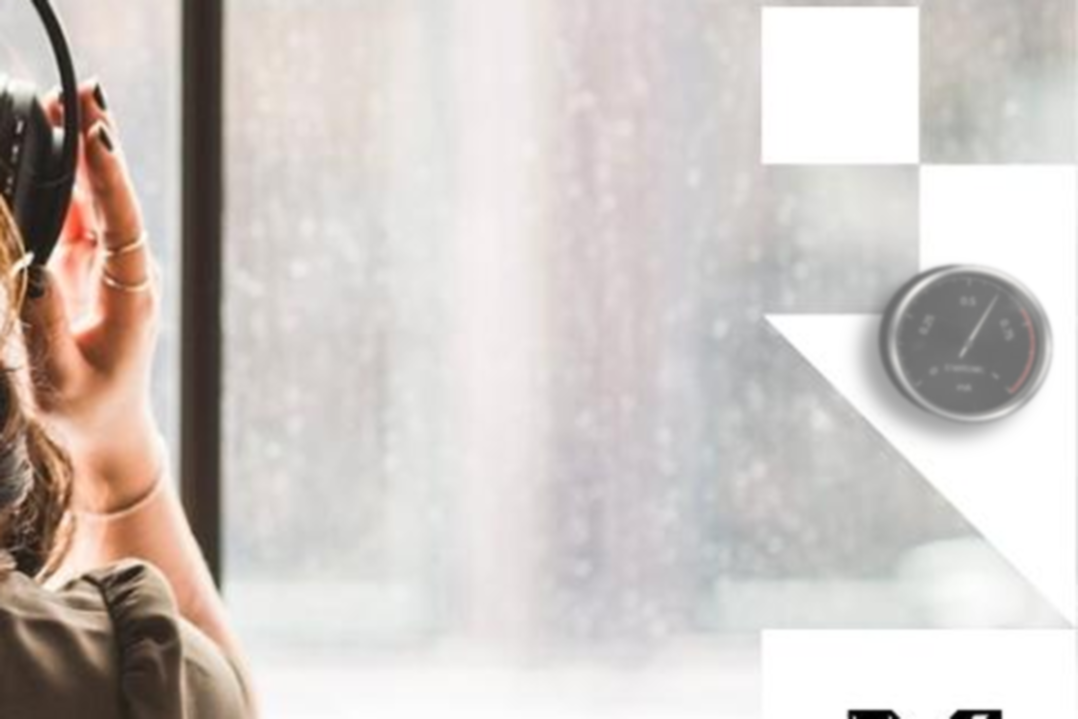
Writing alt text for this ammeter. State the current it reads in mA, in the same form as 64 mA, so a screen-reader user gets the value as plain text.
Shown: 0.6 mA
